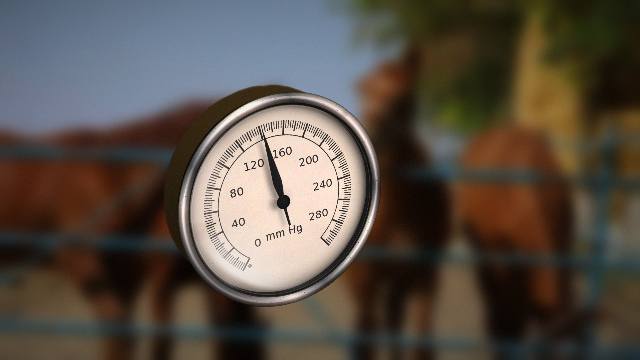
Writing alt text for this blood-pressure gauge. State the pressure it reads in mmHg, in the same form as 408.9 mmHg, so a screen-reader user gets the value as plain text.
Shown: 140 mmHg
